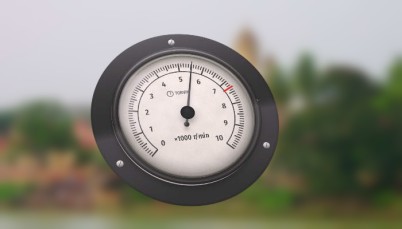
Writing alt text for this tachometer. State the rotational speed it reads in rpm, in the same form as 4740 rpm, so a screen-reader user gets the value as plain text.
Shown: 5500 rpm
